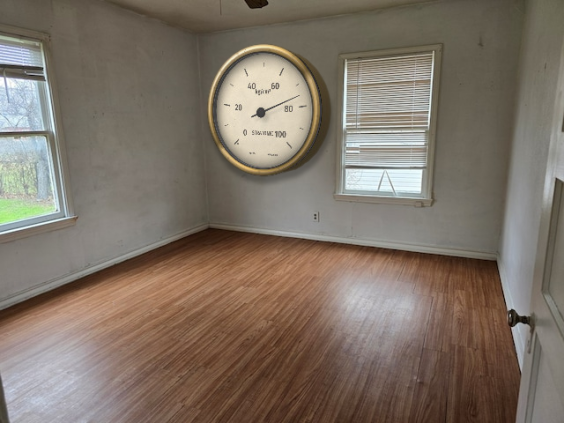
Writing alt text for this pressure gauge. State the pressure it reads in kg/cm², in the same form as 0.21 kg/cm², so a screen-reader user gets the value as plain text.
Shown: 75 kg/cm²
